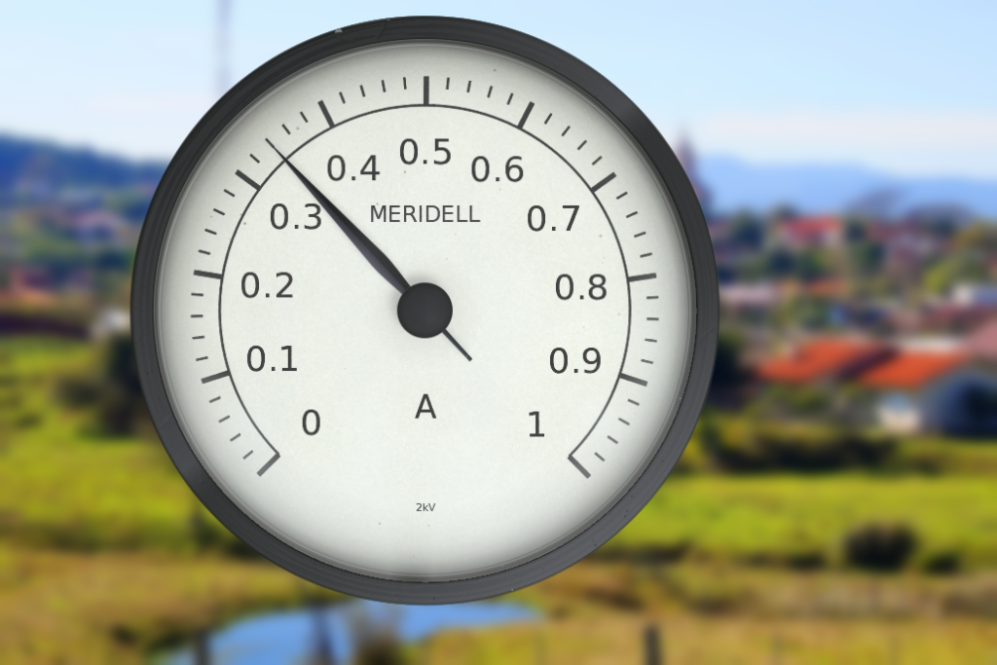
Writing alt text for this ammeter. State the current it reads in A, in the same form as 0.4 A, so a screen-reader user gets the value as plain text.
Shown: 0.34 A
